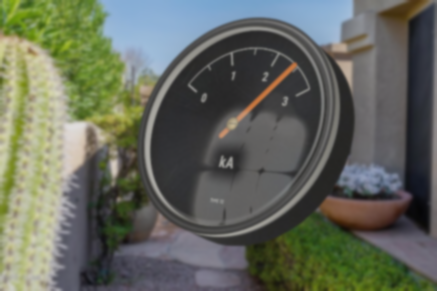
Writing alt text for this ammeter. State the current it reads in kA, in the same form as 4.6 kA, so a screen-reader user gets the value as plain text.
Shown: 2.5 kA
